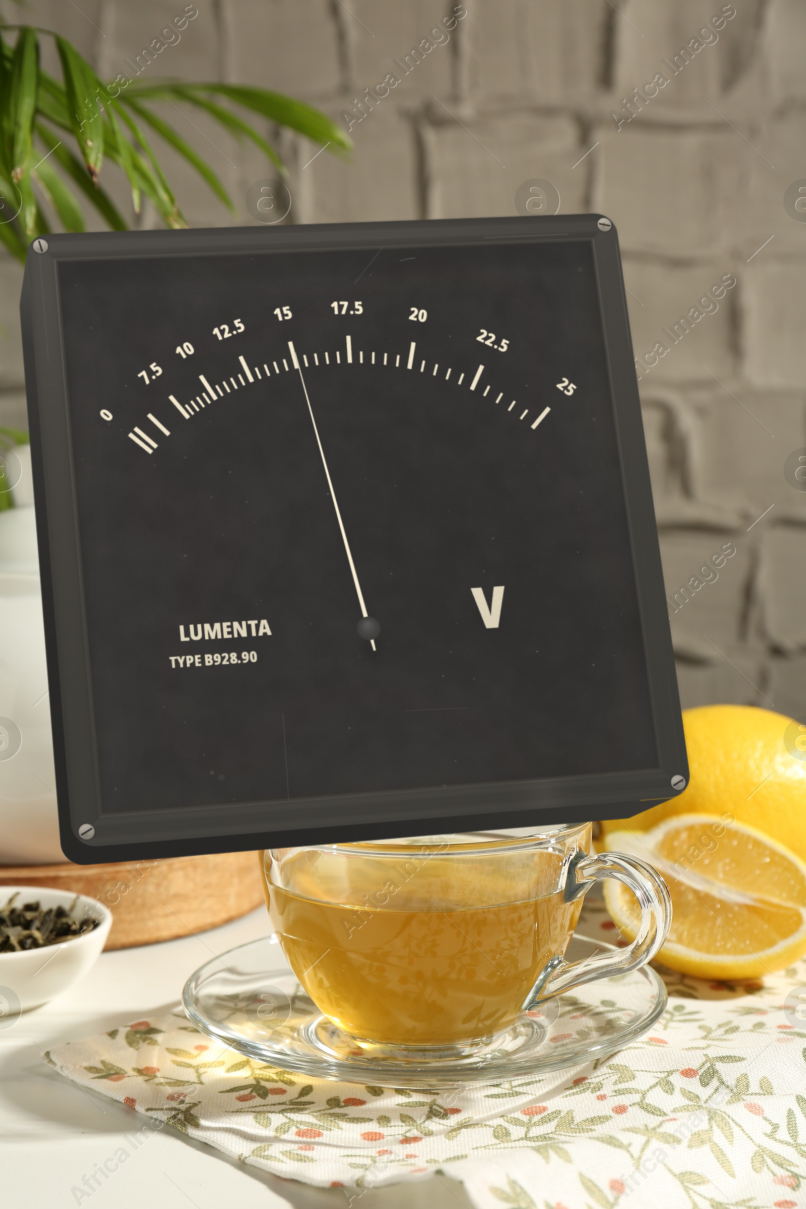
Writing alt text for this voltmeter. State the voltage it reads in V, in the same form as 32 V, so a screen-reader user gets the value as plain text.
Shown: 15 V
